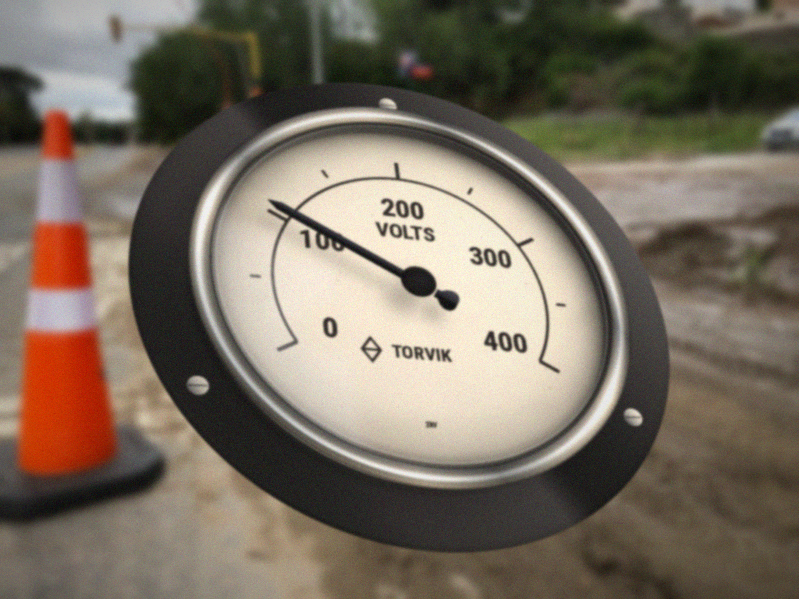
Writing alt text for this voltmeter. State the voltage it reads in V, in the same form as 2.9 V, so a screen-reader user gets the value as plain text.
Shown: 100 V
